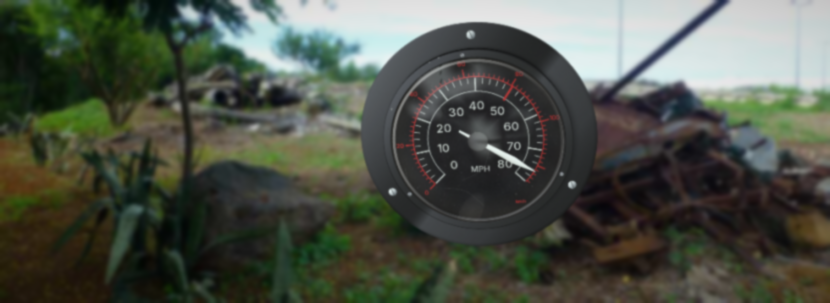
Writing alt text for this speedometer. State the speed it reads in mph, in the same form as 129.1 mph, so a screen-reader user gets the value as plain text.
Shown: 76 mph
